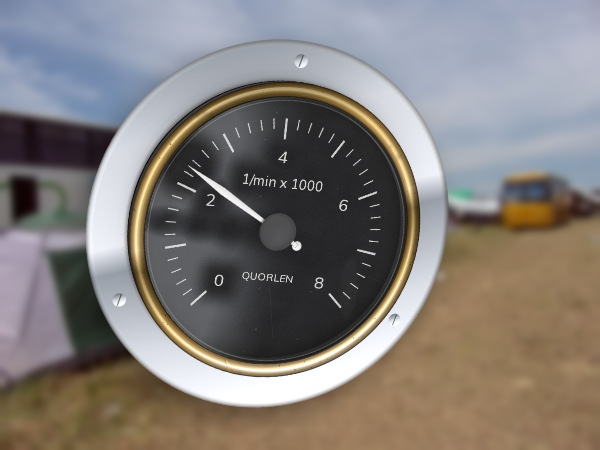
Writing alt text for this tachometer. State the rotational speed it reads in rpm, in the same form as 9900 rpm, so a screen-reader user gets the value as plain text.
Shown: 2300 rpm
